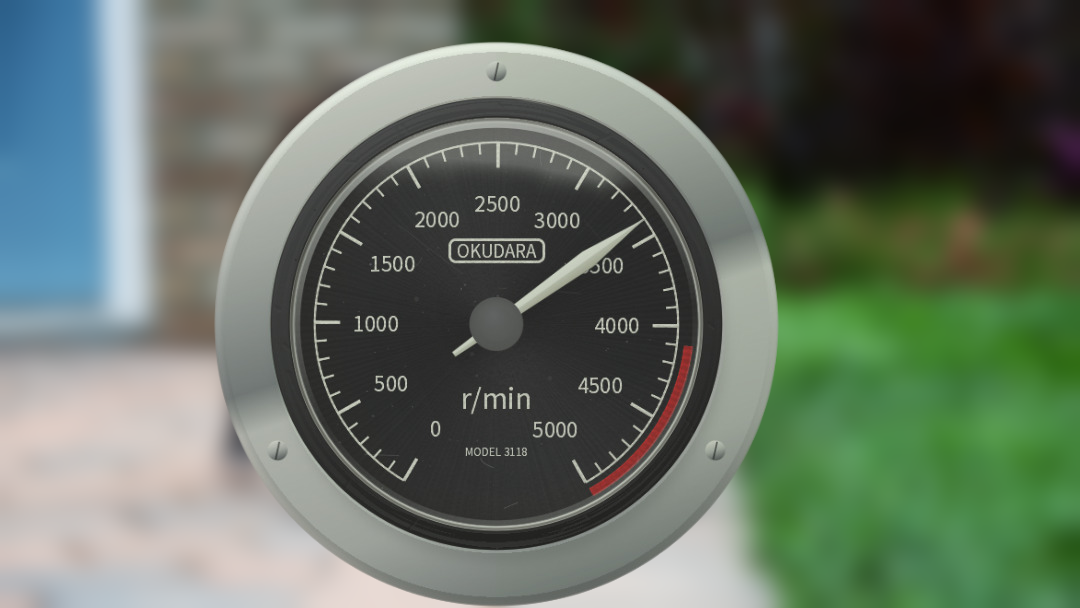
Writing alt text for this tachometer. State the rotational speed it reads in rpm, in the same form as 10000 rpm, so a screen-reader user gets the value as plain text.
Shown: 3400 rpm
